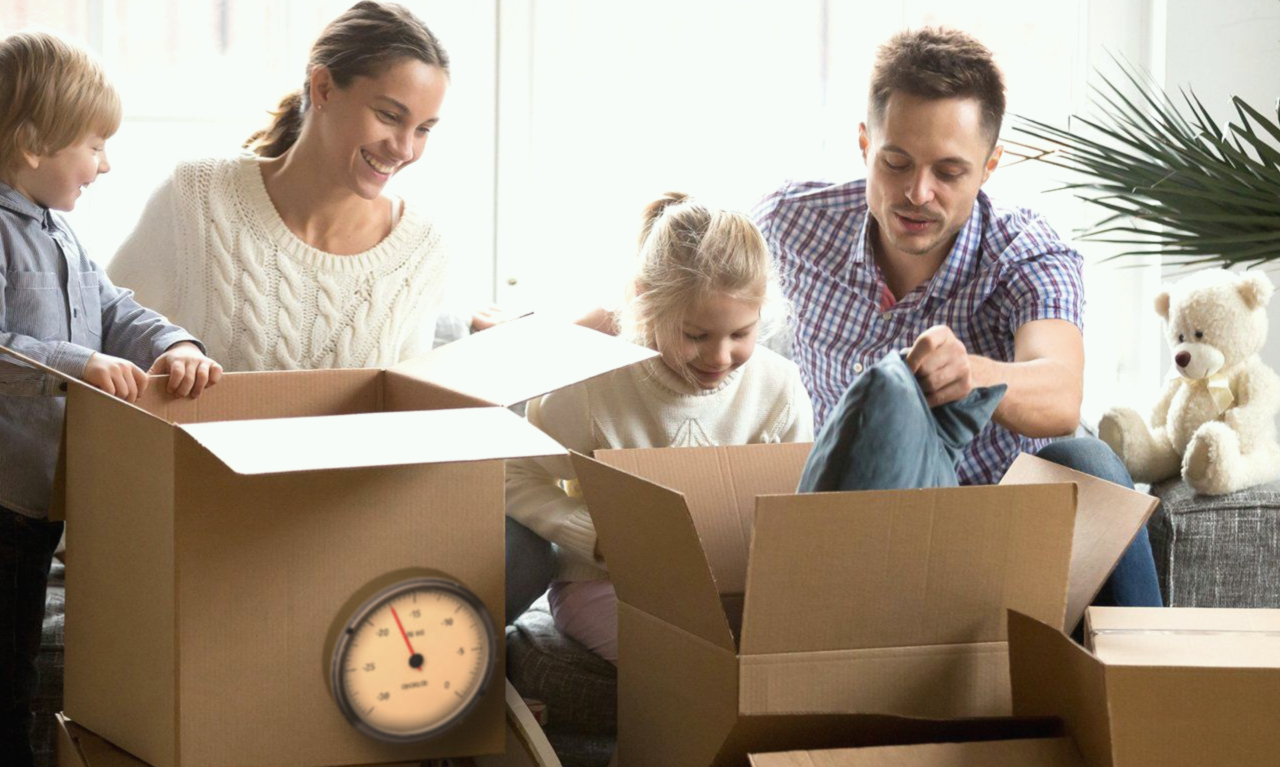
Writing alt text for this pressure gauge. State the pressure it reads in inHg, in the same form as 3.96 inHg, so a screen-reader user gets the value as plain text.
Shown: -17.5 inHg
